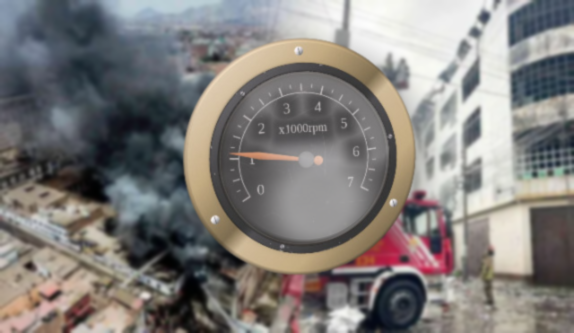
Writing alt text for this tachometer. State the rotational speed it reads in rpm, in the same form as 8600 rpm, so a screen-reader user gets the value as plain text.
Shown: 1125 rpm
